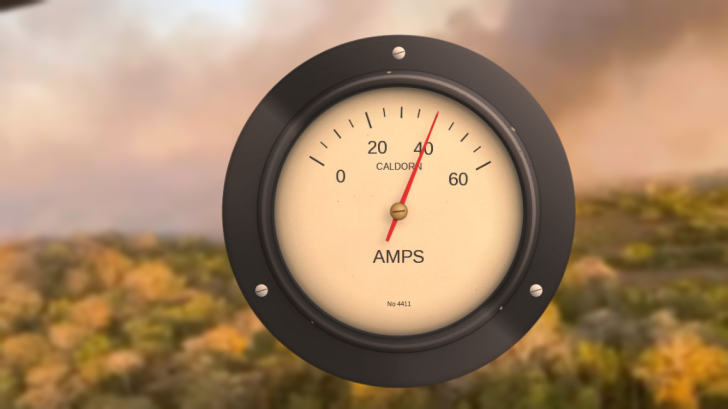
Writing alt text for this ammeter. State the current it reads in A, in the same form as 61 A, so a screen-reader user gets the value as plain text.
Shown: 40 A
